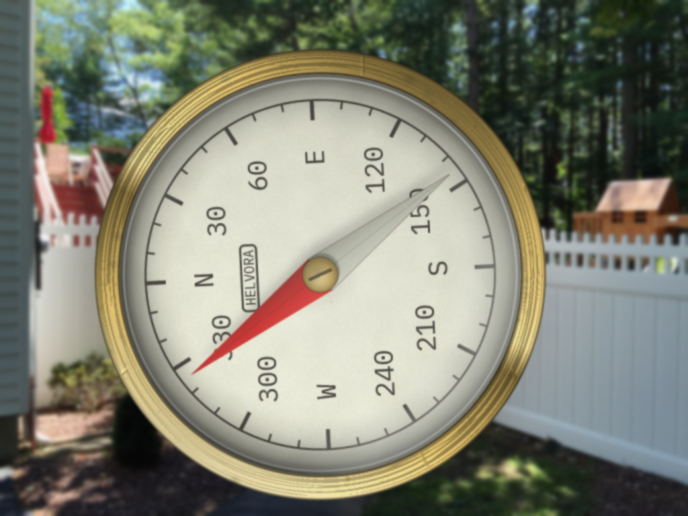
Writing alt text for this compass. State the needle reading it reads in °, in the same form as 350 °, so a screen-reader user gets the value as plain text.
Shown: 325 °
